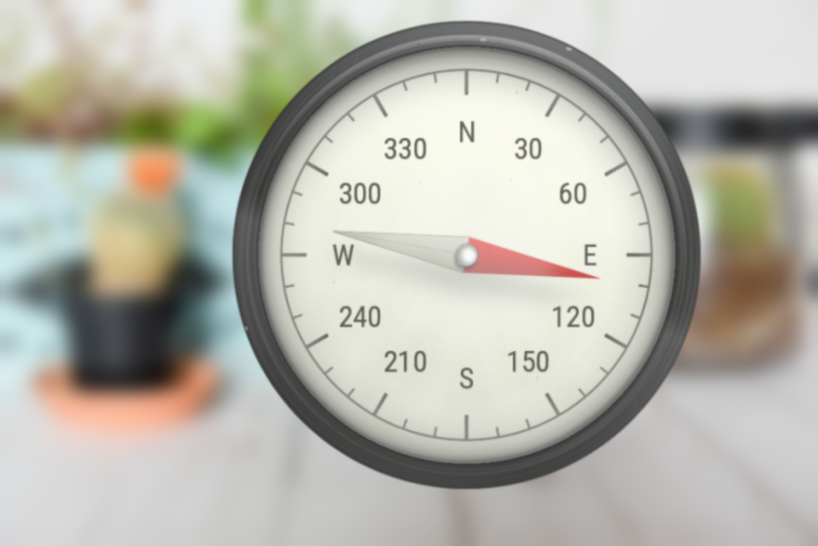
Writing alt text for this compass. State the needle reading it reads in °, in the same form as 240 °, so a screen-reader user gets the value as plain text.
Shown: 100 °
